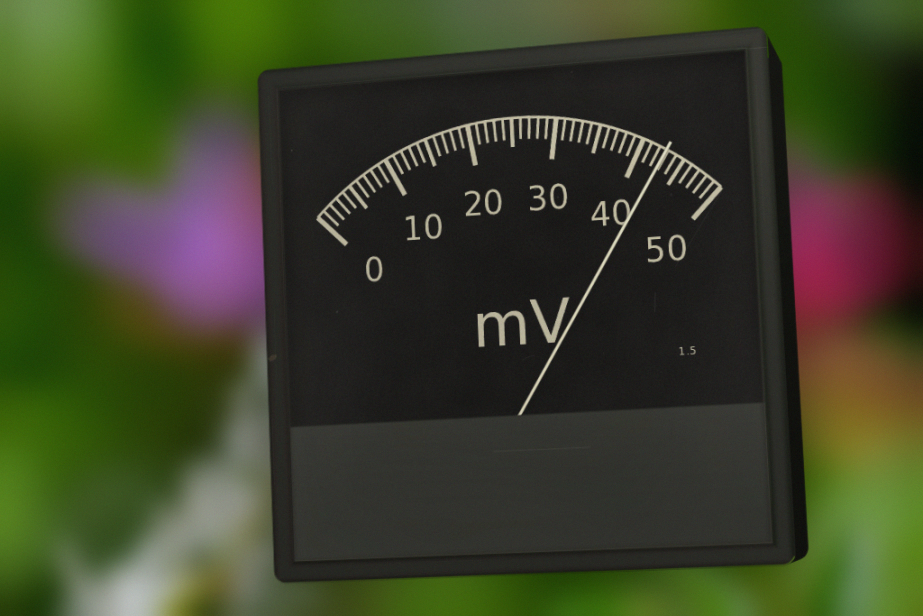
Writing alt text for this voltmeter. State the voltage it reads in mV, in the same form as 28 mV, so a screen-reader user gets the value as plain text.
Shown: 43 mV
